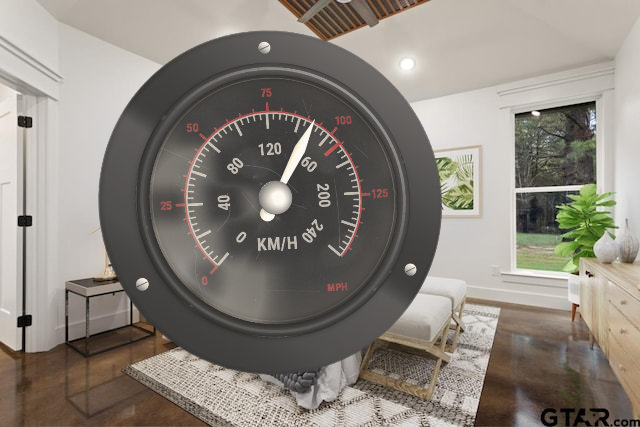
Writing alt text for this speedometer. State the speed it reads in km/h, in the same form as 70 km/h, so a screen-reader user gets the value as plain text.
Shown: 148 km/h
